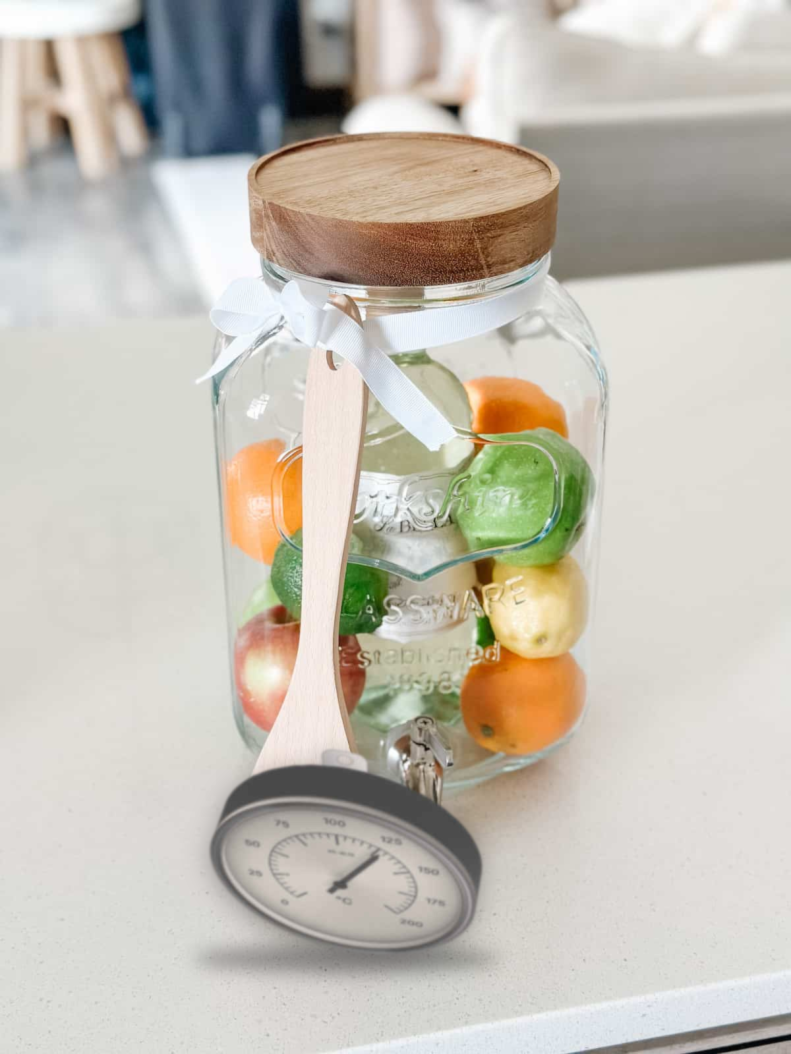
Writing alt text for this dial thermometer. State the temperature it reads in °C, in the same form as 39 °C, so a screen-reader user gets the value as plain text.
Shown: 125 °C
